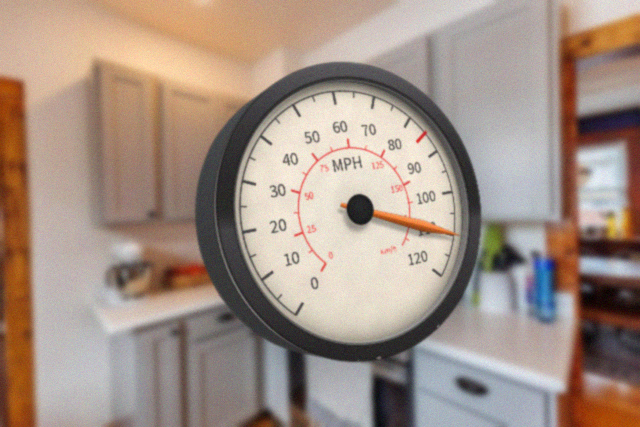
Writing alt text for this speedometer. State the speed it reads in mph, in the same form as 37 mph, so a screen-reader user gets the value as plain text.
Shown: 110 mph
